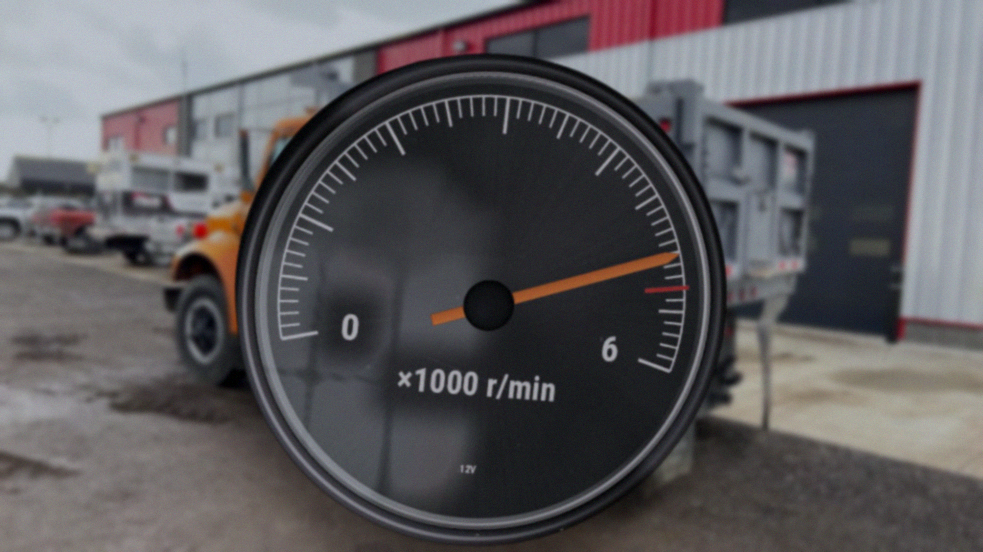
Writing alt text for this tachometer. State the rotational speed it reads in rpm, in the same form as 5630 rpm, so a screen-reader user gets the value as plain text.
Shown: 5000 rpm
